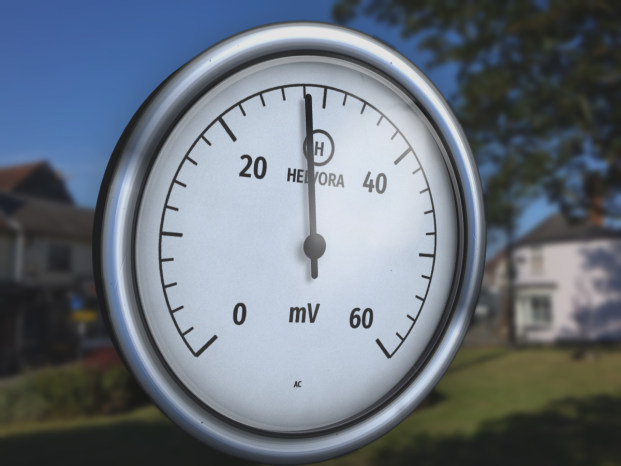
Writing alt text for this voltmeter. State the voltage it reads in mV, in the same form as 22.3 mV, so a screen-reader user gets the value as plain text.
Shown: 28 mV
